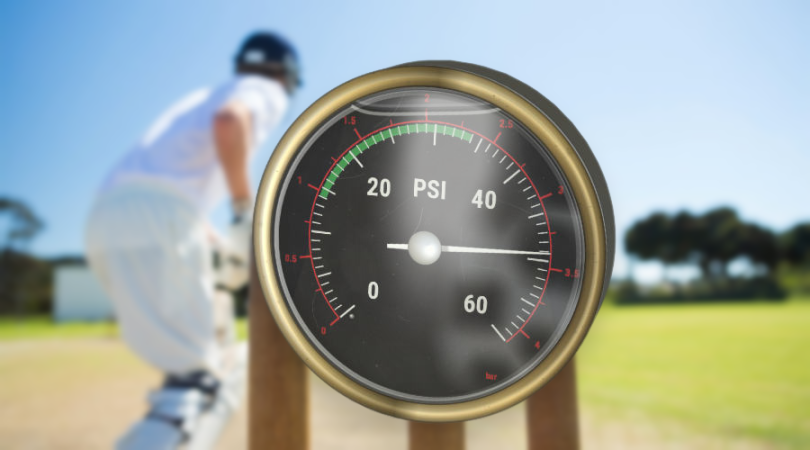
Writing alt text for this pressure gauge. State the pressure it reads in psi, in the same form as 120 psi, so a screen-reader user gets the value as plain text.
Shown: 49 psi
